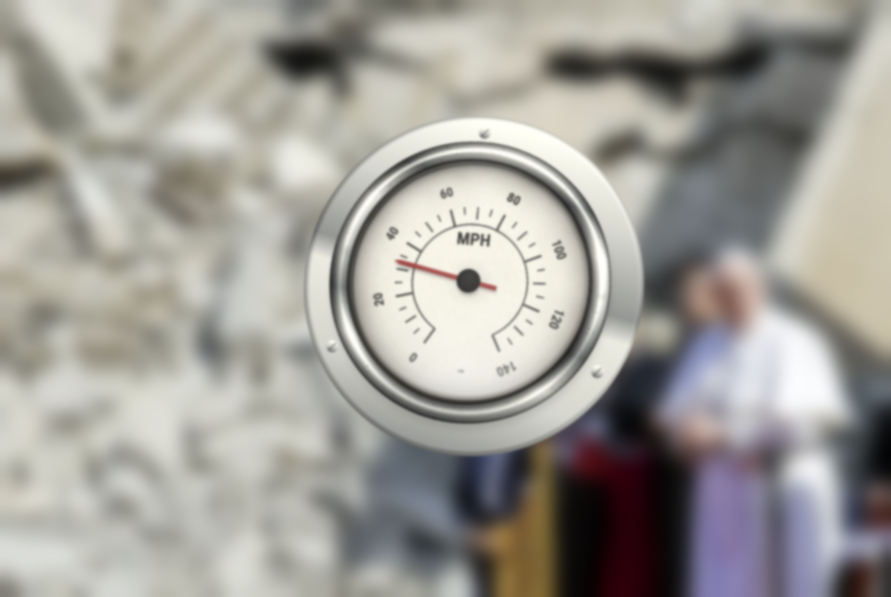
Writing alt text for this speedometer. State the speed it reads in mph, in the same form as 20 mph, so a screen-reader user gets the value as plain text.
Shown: 32.5 mph
